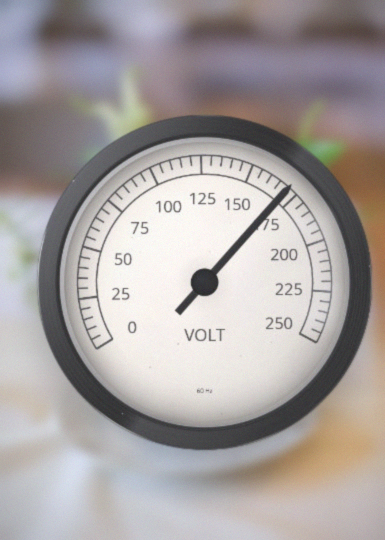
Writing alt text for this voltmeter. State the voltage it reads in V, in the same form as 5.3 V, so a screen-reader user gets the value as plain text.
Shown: 170 V
